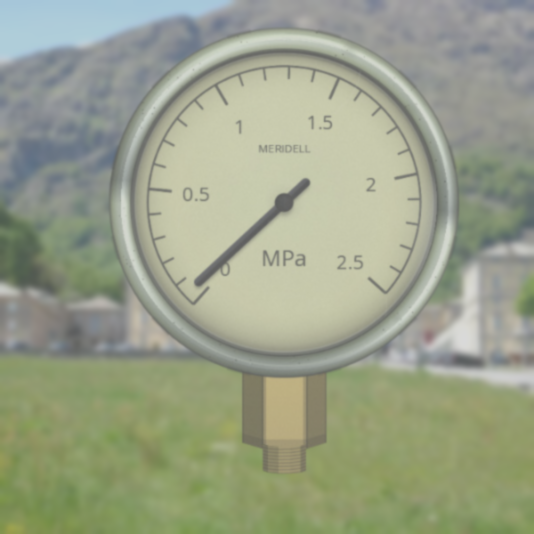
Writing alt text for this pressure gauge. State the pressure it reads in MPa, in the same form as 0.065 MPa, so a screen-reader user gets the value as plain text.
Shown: 0.05 MPa
